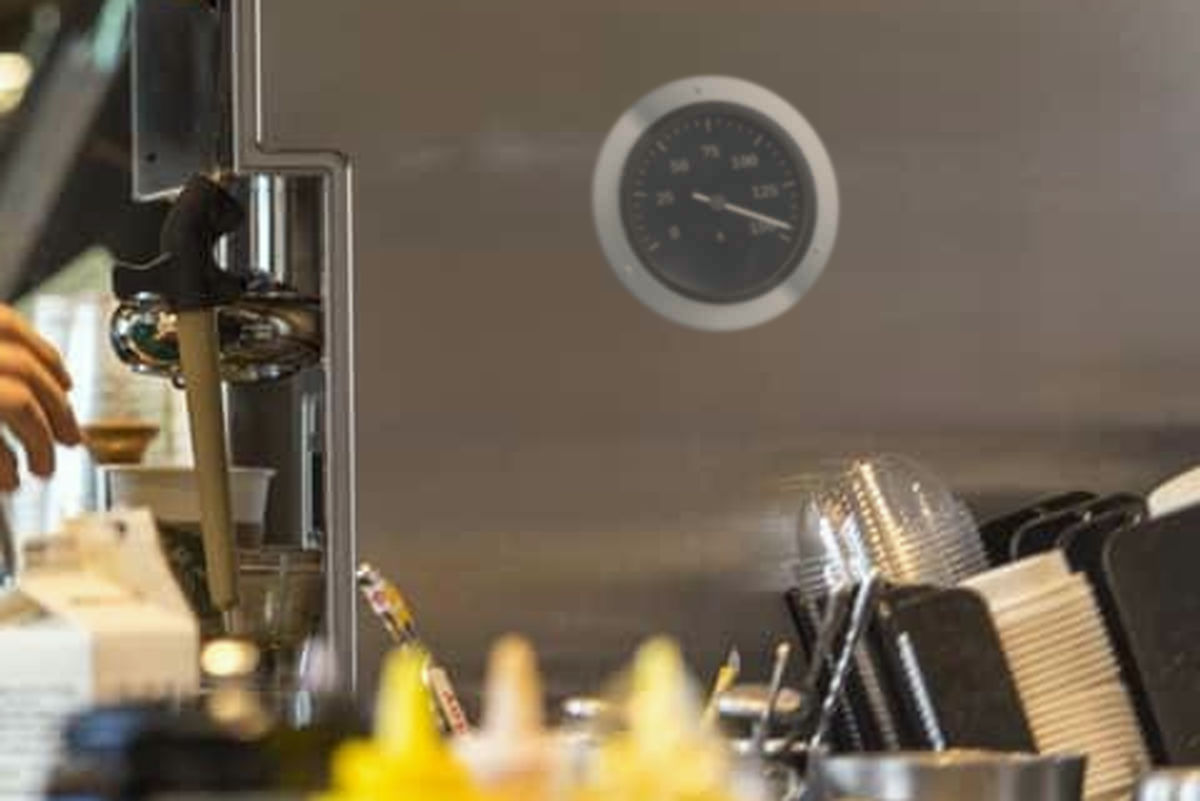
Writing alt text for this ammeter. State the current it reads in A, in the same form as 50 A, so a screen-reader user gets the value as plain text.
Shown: 145 A
